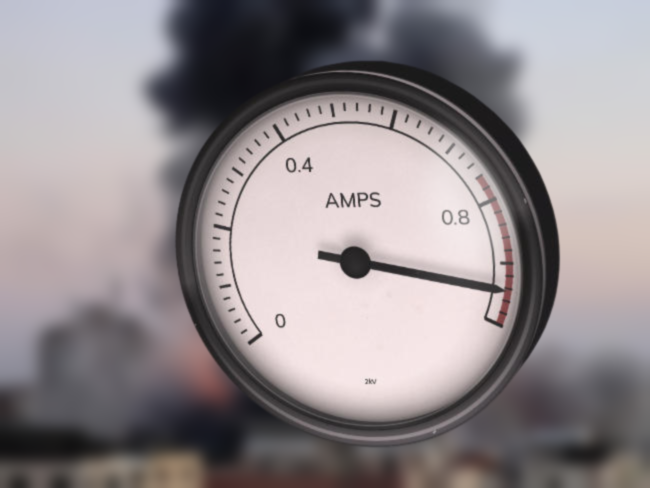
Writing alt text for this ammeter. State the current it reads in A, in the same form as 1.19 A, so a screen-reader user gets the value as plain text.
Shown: 0.94 A
